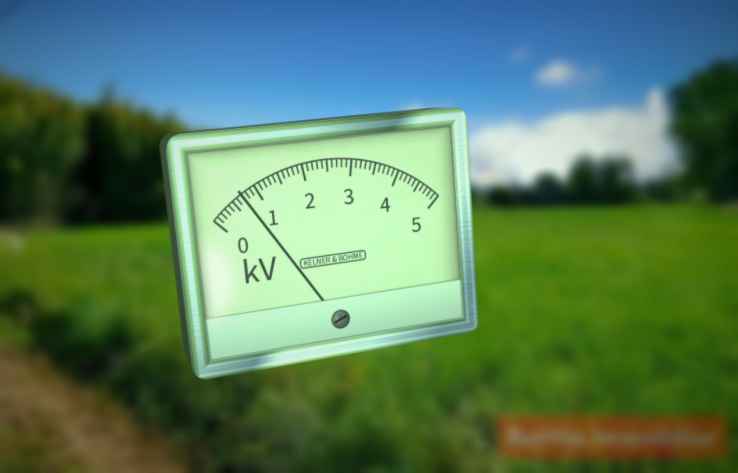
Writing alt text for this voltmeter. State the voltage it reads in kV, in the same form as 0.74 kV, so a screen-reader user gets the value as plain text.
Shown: 0.7 kV
